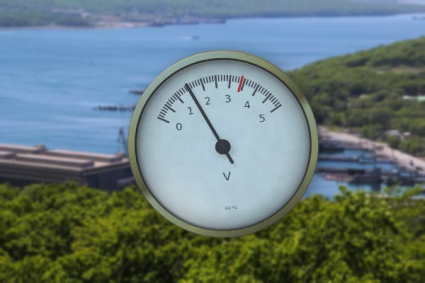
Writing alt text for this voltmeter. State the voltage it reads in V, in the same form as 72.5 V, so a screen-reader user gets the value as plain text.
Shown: 1.5 V
